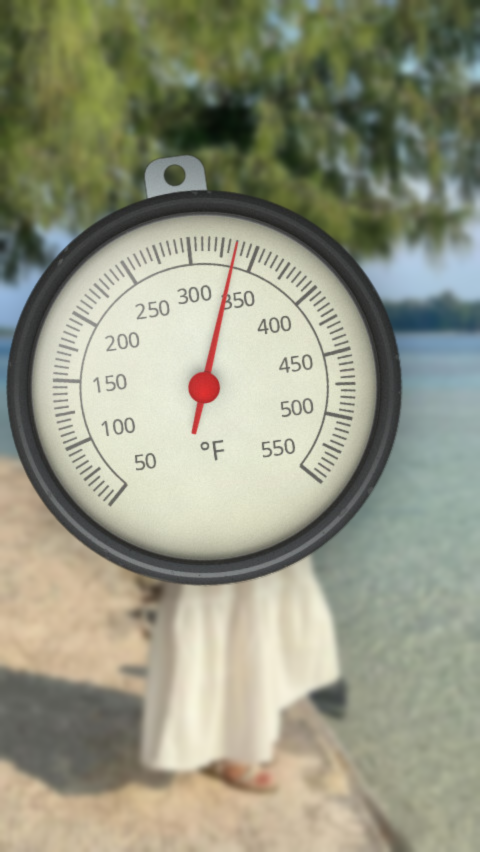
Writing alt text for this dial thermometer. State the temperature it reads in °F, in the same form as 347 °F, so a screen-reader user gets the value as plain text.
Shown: 335 °F
